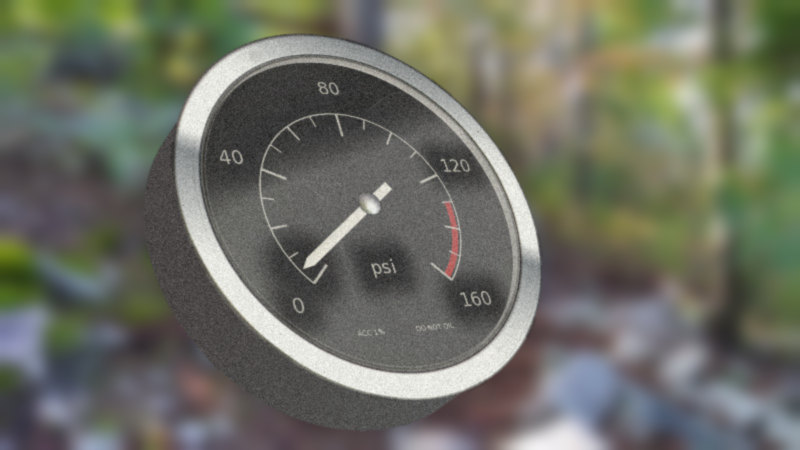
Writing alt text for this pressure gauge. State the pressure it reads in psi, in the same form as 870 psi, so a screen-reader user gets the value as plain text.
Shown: 5 psi
